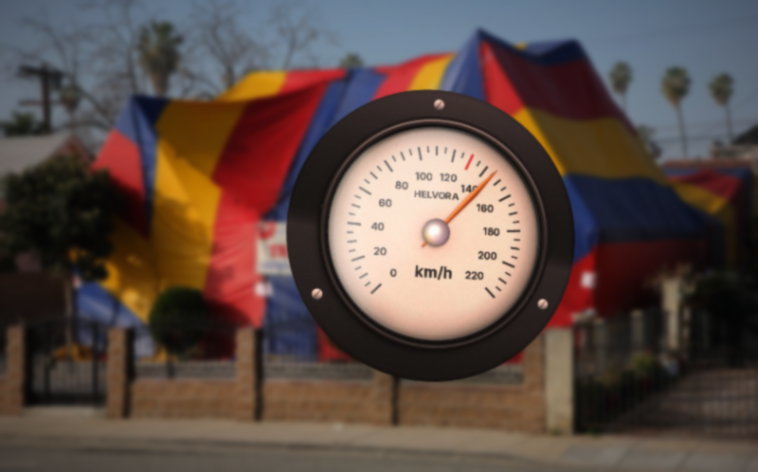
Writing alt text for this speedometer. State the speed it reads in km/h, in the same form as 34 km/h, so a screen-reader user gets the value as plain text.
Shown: 145 km/h
